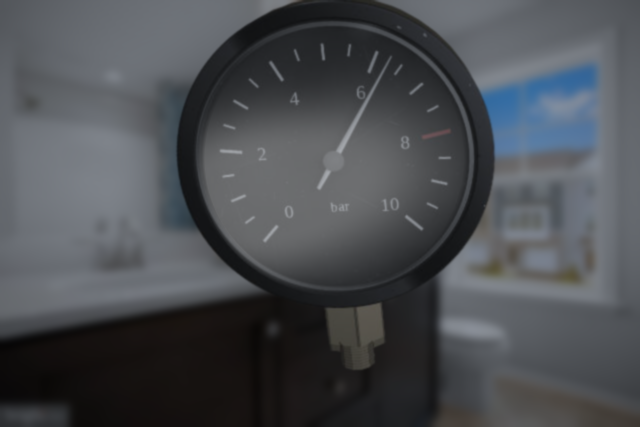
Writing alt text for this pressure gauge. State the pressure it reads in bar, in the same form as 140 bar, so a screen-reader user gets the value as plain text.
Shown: 6.25 bar
